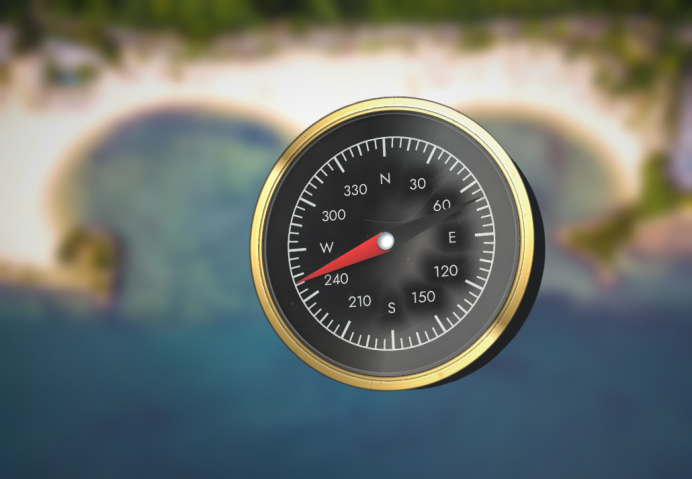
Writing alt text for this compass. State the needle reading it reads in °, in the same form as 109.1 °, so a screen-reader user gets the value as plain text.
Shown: 250 °
